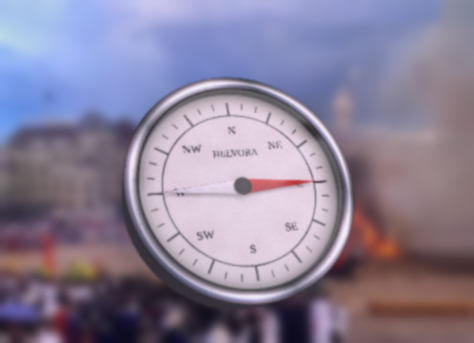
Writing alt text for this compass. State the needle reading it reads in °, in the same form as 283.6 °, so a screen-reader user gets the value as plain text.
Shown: 90 °
